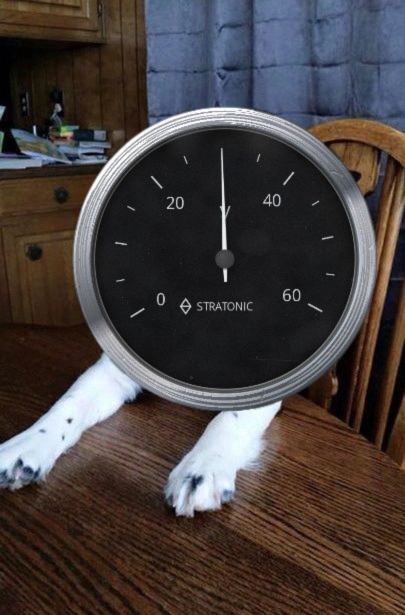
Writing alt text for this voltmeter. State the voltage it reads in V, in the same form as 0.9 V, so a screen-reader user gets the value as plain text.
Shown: 30 V
